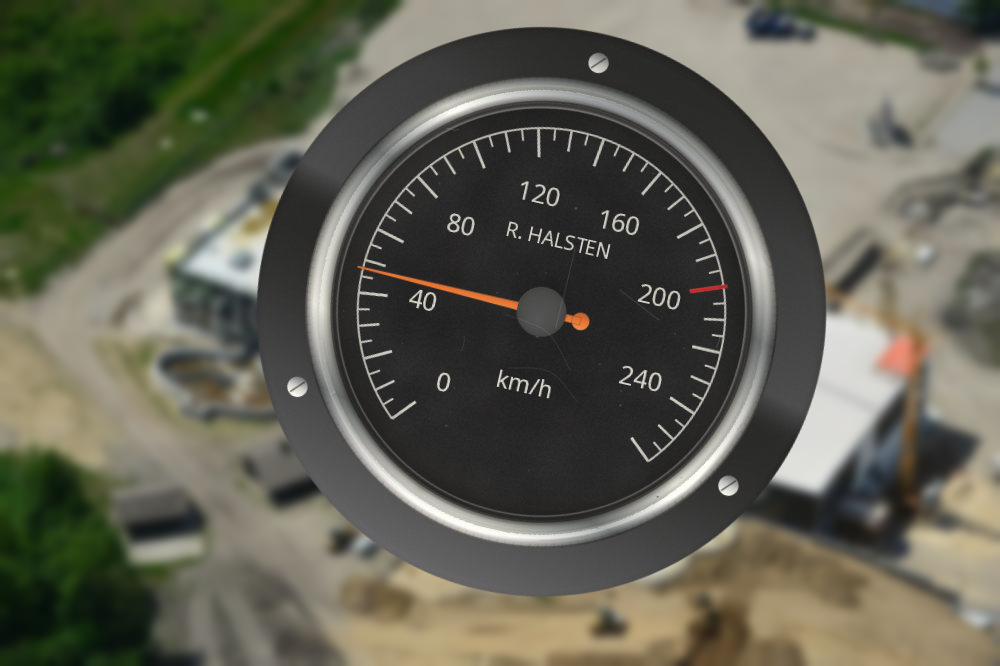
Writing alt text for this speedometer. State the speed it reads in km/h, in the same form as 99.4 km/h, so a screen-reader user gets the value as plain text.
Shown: 47.5 km/h
